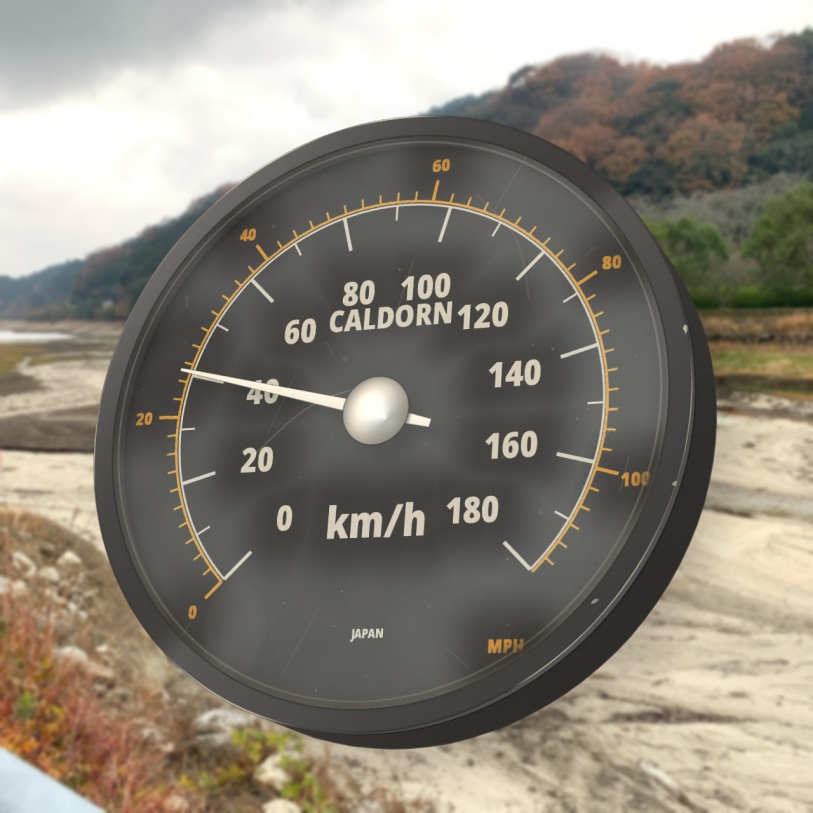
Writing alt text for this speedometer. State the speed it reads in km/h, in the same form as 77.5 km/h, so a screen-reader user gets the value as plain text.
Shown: 40 km/h
